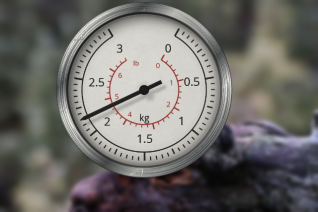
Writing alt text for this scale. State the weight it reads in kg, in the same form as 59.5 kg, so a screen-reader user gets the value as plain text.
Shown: 2.15 kg
